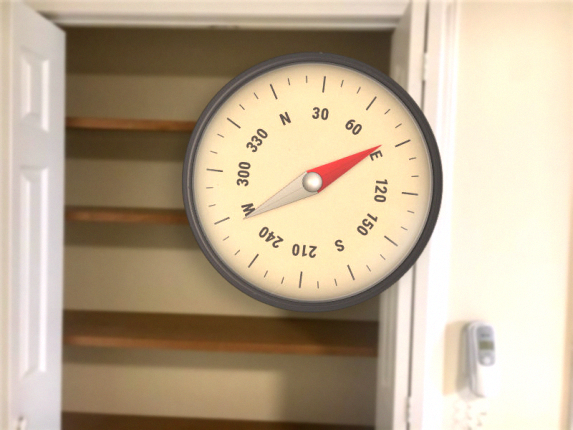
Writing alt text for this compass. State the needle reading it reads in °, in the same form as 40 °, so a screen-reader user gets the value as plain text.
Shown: 85 °
